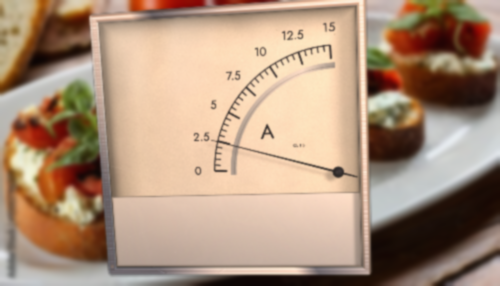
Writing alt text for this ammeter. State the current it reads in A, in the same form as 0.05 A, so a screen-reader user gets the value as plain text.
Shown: 2.5 A
